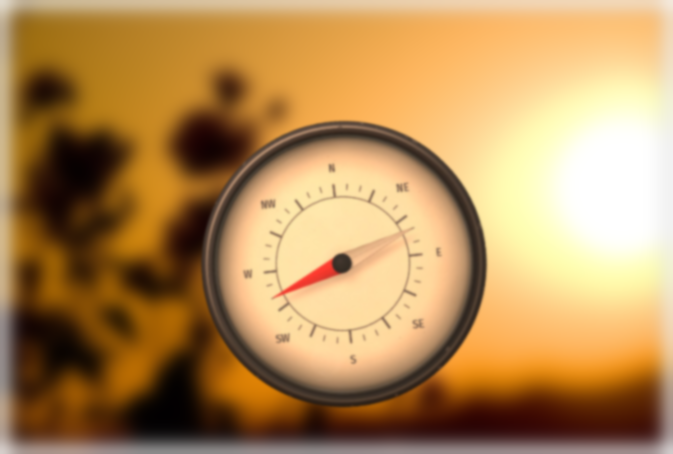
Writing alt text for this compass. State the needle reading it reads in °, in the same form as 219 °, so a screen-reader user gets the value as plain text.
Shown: 250 °
